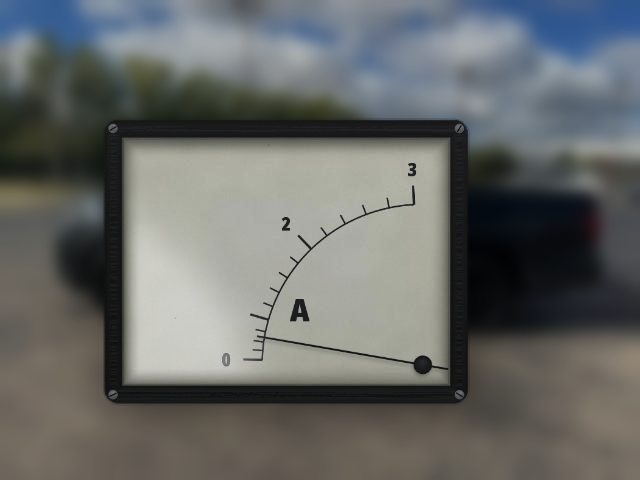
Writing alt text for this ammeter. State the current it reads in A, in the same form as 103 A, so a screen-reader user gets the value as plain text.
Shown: 0.7 A
